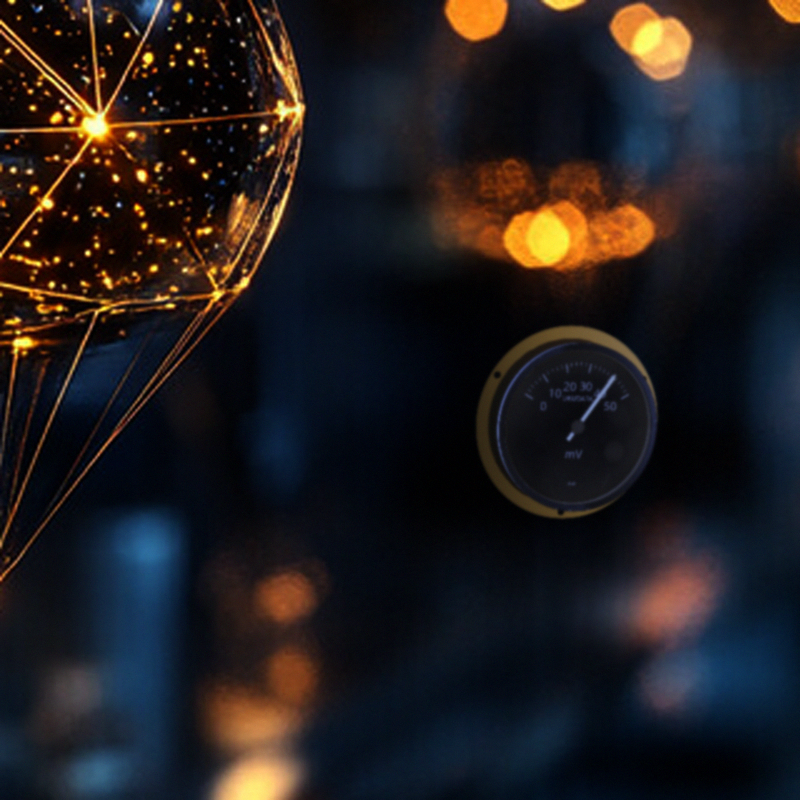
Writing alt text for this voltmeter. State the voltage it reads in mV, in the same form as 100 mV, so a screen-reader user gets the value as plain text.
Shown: 40 mV
